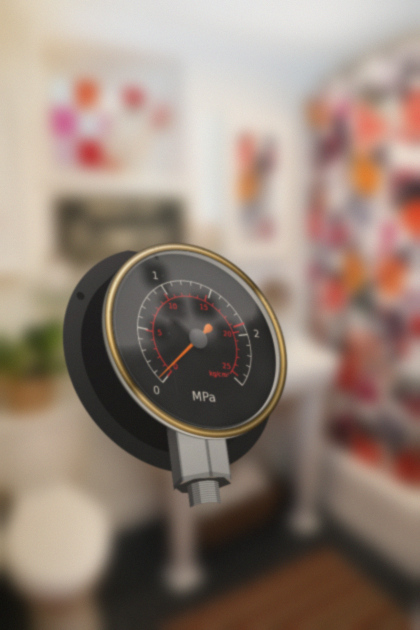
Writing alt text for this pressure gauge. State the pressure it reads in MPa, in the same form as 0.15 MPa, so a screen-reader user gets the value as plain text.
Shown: 0.05 MPa
